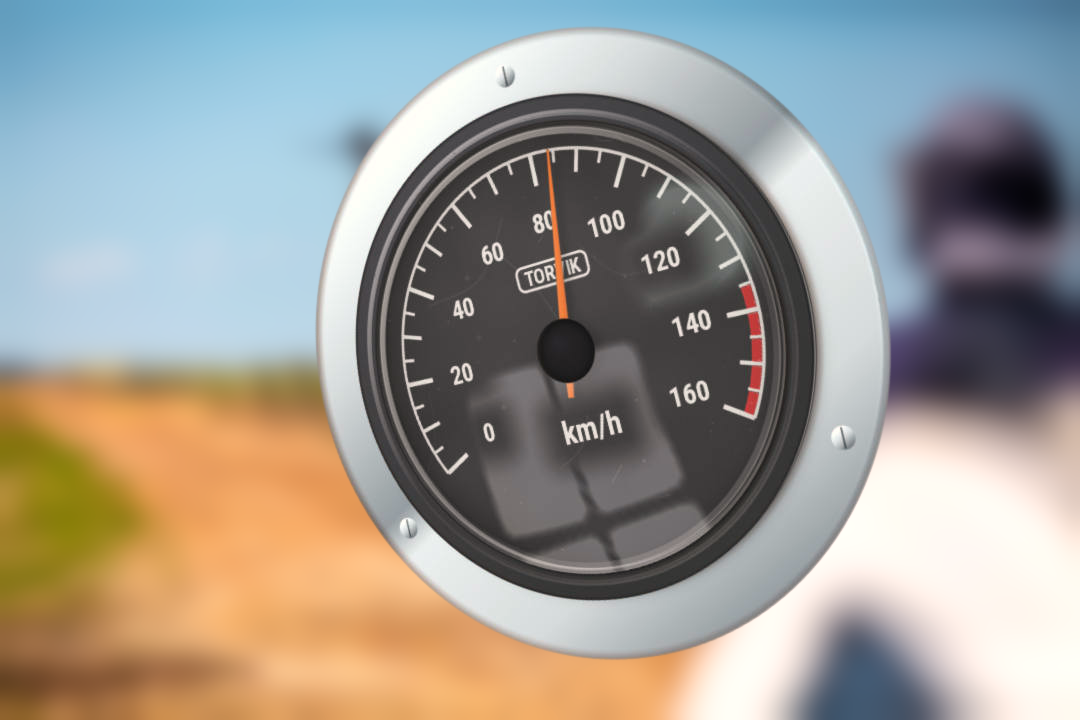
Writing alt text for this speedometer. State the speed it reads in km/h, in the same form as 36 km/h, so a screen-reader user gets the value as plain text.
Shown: 85 km/h
